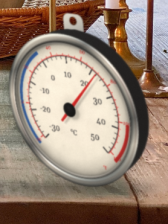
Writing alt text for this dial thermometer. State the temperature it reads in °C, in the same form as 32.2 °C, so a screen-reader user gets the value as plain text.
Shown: 22 °C
